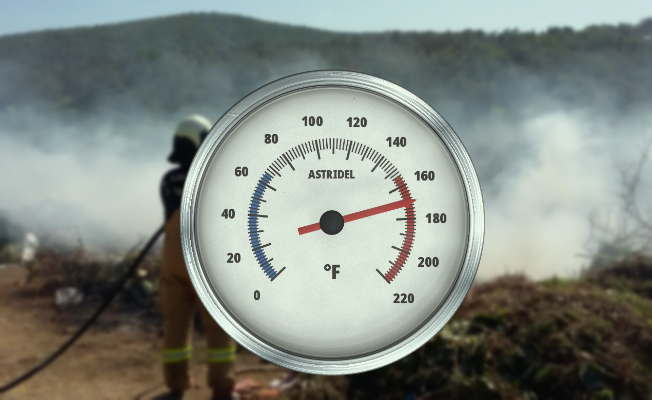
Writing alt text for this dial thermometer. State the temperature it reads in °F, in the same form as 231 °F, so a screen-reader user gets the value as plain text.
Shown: 170 °F
